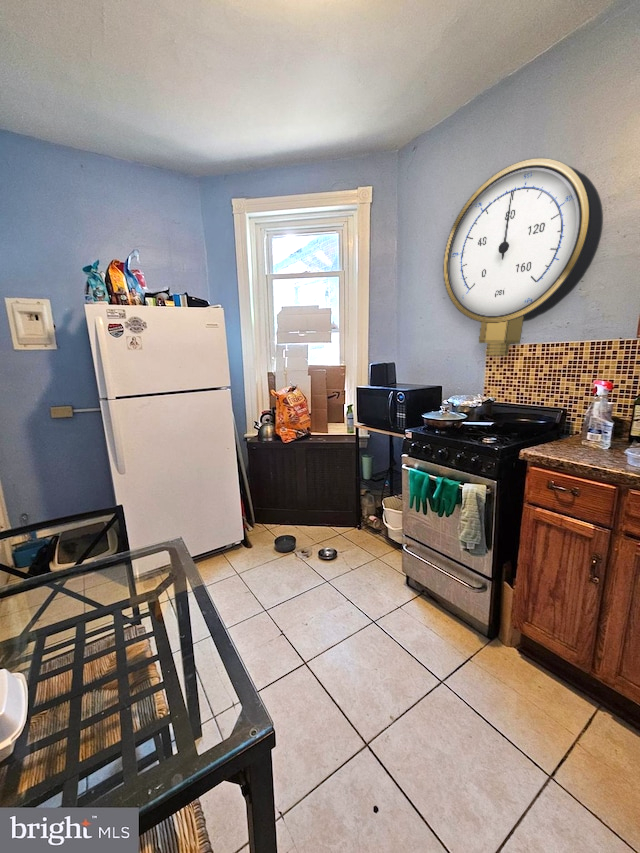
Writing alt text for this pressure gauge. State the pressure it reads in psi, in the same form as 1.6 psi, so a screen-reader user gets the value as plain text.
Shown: 80 psi
